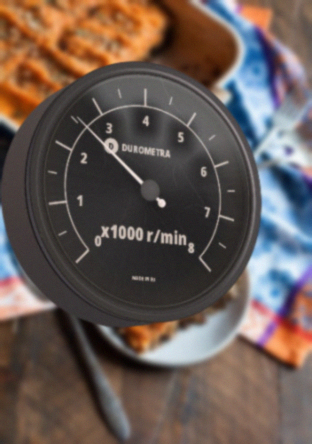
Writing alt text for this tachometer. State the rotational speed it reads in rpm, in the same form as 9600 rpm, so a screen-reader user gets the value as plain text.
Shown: 2500 rpm
